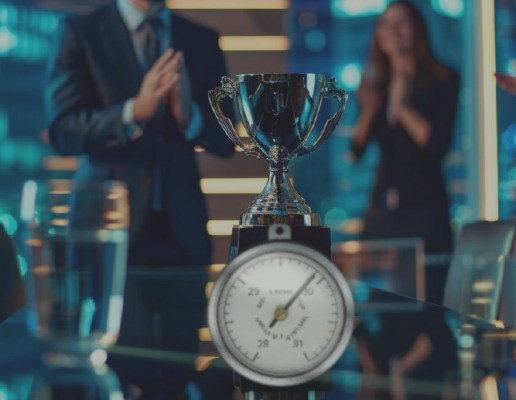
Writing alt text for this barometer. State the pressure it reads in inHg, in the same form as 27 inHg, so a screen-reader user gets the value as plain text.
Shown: 29.9 inHg
